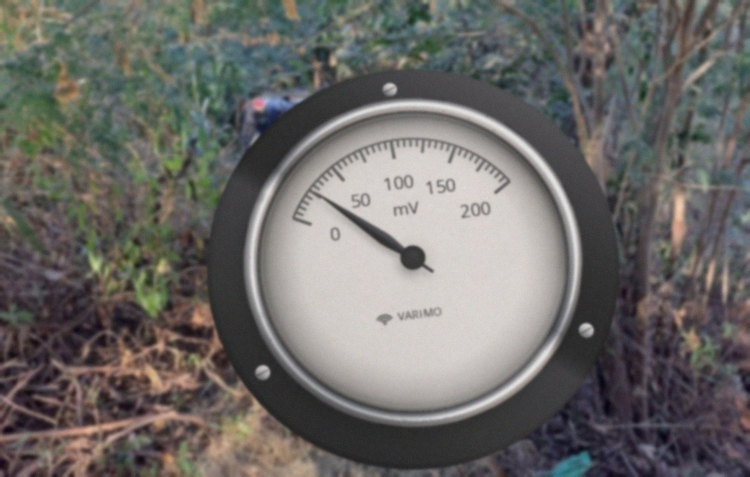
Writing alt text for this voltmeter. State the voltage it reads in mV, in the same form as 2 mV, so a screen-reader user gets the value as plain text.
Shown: 25 mV
